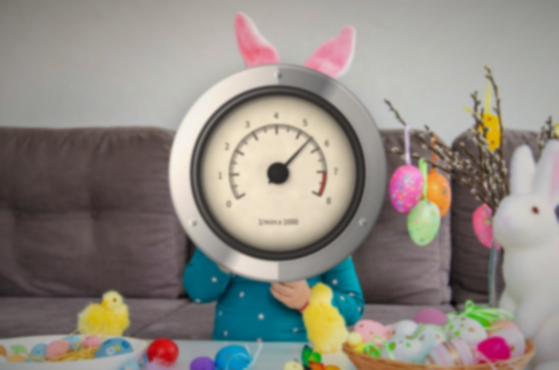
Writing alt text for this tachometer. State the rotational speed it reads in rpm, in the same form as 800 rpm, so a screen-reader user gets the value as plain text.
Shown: 5500 rpm
